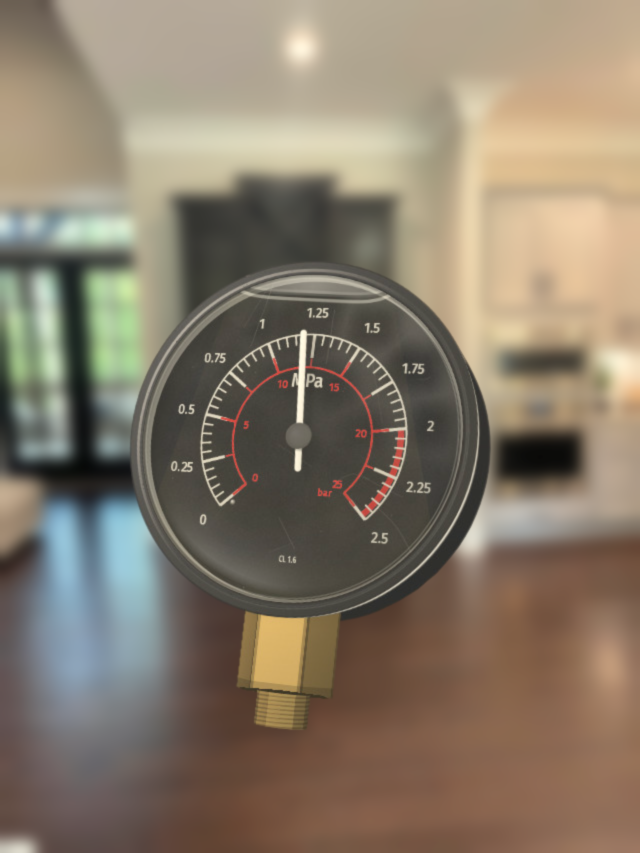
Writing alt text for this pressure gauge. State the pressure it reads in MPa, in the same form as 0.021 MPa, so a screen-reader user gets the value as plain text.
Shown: 1.2 MPa
